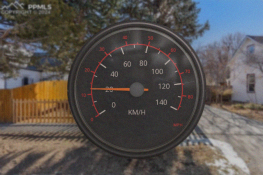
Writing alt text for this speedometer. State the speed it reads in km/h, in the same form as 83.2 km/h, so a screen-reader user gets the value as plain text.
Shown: 20 km/h
